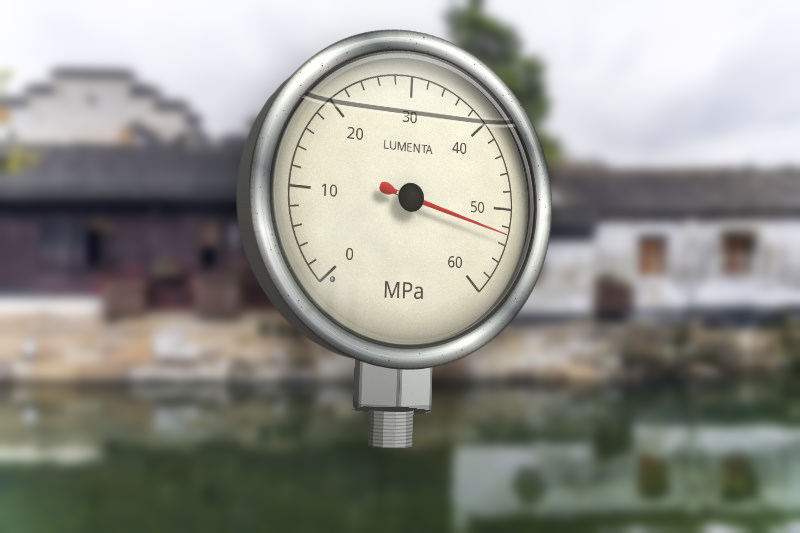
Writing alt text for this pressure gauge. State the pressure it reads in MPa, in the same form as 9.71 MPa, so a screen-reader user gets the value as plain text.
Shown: 53 MPa
